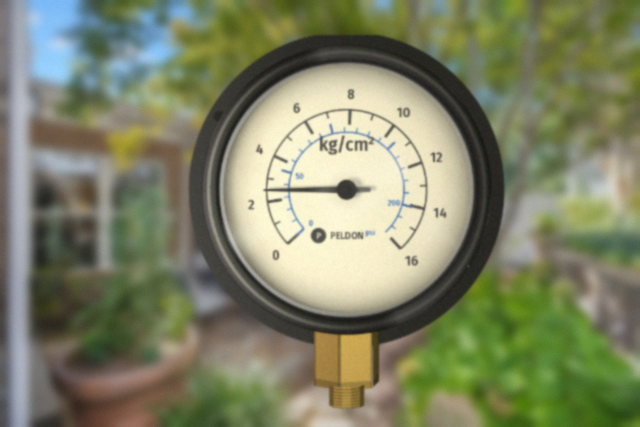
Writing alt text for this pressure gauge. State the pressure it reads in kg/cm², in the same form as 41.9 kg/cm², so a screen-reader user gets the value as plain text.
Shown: 2.5 kg/cm²
